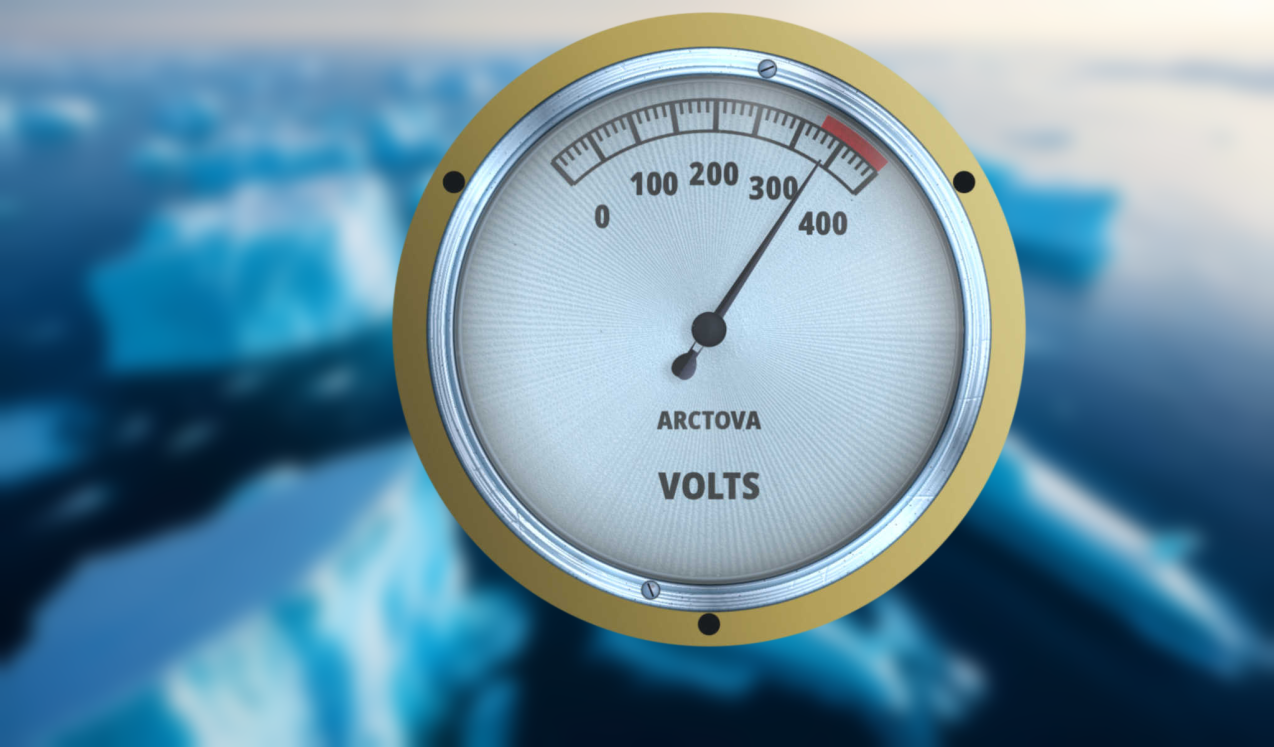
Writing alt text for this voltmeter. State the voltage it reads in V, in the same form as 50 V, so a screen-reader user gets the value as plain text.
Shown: 340 V
